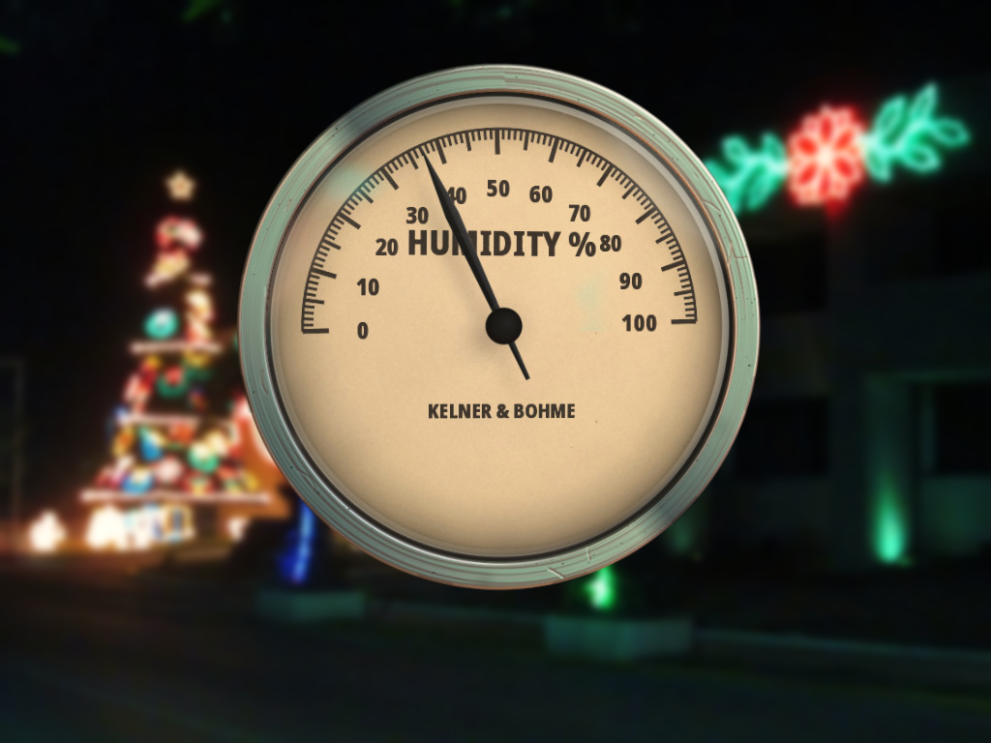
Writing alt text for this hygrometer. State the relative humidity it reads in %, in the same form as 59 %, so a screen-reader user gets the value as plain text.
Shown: 37 %
